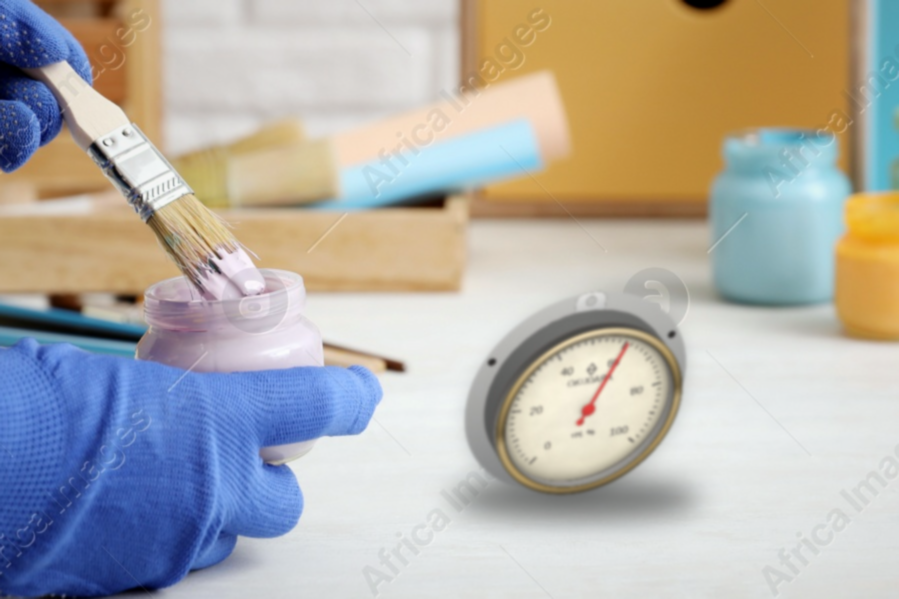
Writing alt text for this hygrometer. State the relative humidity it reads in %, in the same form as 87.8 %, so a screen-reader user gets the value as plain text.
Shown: 60 %
